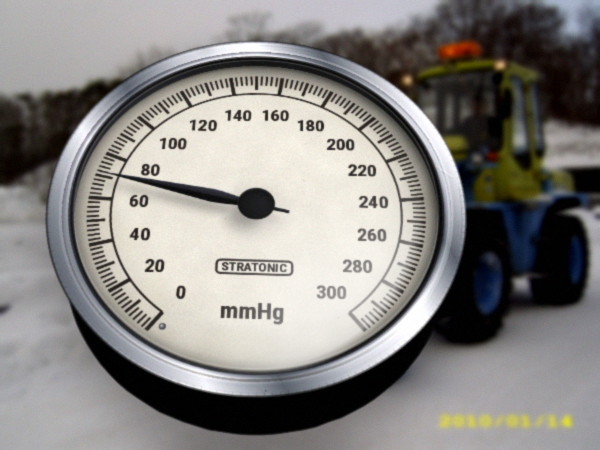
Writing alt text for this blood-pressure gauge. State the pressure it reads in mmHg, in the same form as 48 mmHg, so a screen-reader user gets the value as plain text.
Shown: 70 mmHg
